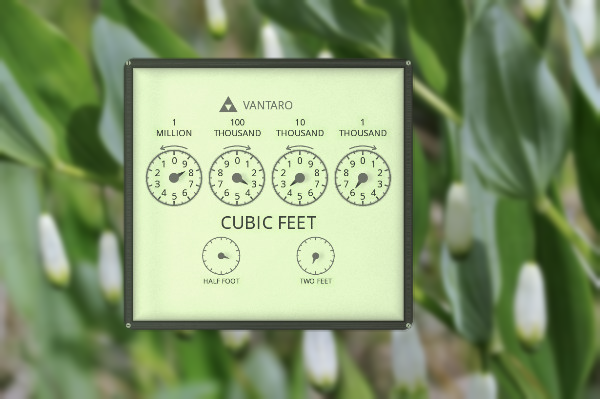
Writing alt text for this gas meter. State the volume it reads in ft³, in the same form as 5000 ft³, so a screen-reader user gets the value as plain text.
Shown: 833600 ft³
